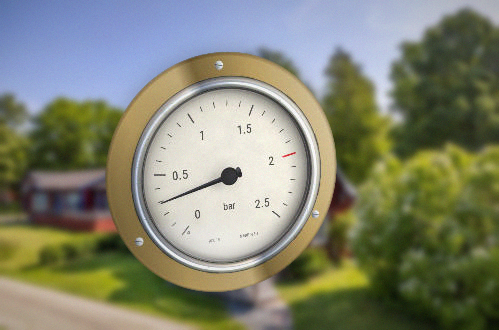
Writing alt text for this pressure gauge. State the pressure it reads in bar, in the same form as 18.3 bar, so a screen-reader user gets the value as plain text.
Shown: 0.3 bar
